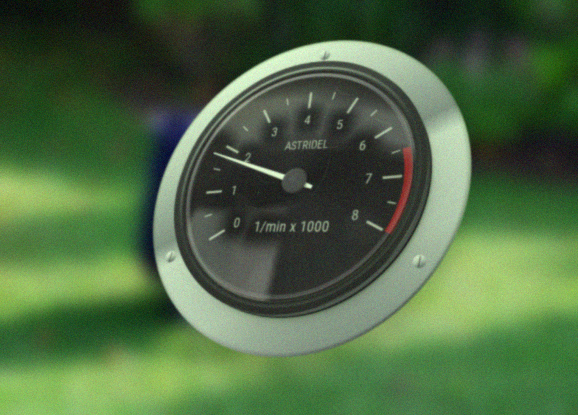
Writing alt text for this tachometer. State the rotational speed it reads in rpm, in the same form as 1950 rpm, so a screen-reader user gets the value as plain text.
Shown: 1750 rpm
